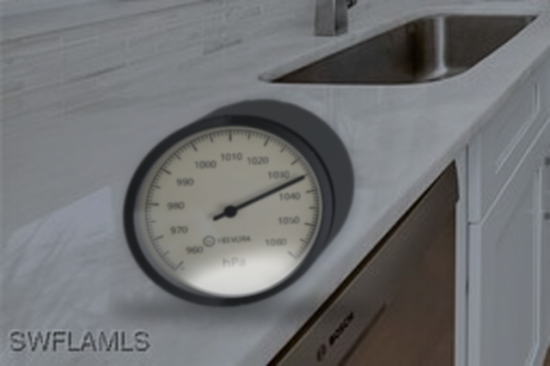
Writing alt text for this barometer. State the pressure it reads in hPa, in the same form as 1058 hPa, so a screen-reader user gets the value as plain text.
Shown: 1035 hPa
